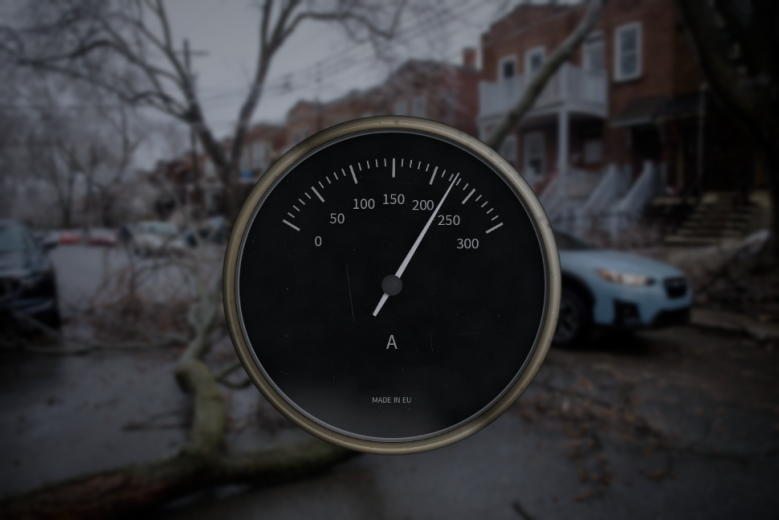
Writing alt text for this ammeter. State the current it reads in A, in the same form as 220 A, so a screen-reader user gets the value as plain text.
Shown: 225 A
